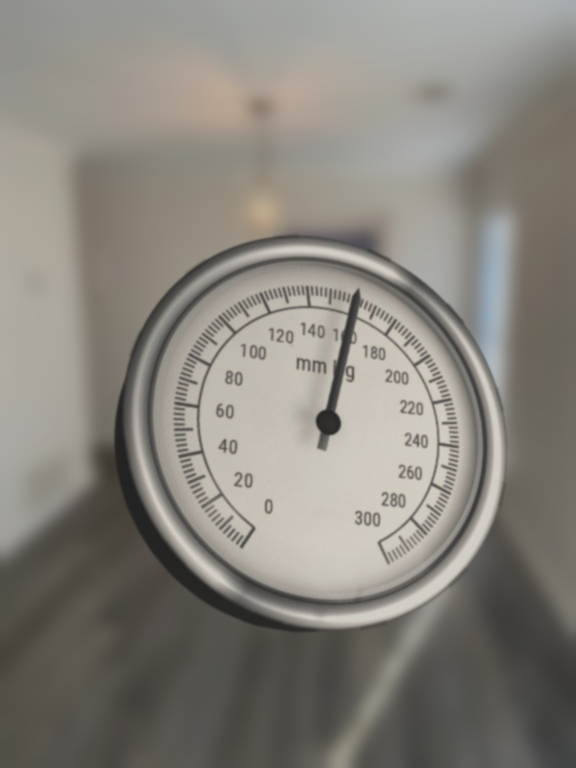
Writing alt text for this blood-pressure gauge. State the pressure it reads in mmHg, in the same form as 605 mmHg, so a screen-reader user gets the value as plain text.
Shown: 160 mmHg
